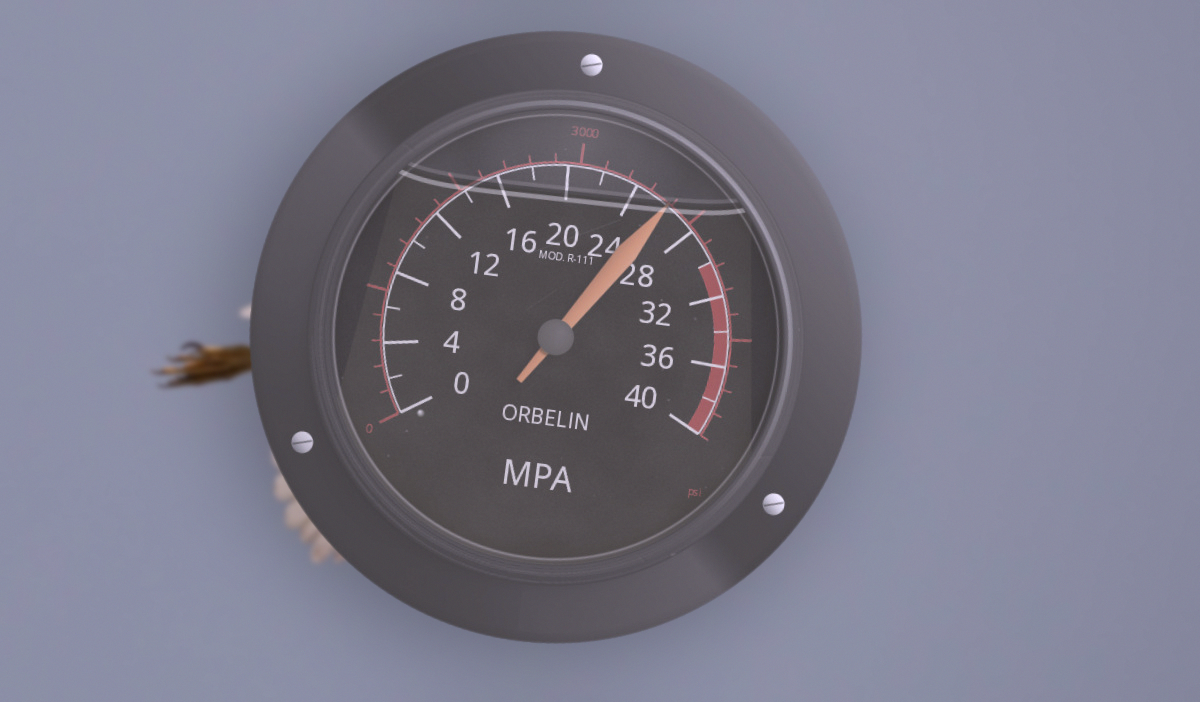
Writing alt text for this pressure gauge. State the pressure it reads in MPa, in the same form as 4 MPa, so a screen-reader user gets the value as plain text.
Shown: 26 MPa
